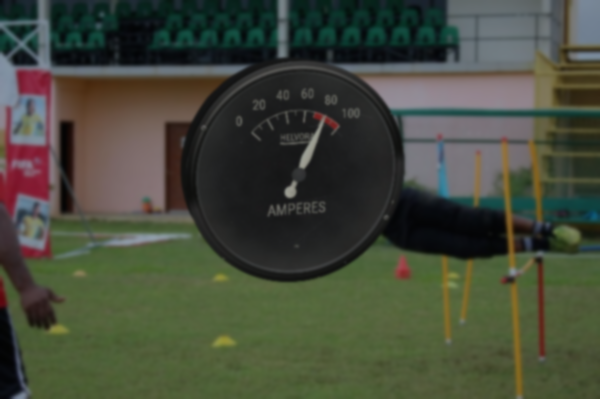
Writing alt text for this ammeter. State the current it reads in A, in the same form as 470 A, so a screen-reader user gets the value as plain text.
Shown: 80 A
